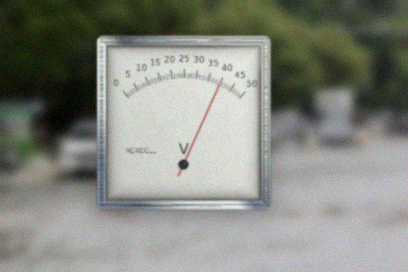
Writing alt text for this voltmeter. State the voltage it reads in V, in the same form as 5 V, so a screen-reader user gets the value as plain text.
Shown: 40 V
